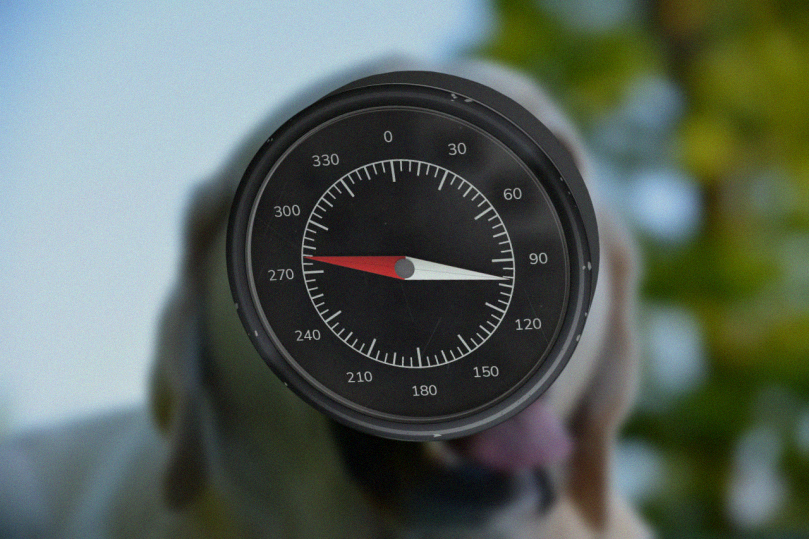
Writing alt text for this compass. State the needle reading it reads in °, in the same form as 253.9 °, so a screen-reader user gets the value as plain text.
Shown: 280 °
